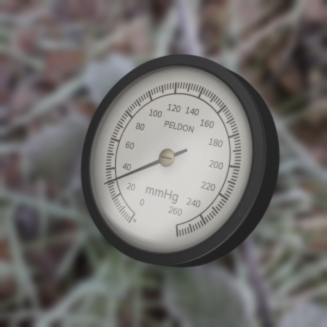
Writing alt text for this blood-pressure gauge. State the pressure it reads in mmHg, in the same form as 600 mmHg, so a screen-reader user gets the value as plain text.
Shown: 30 mmHg
